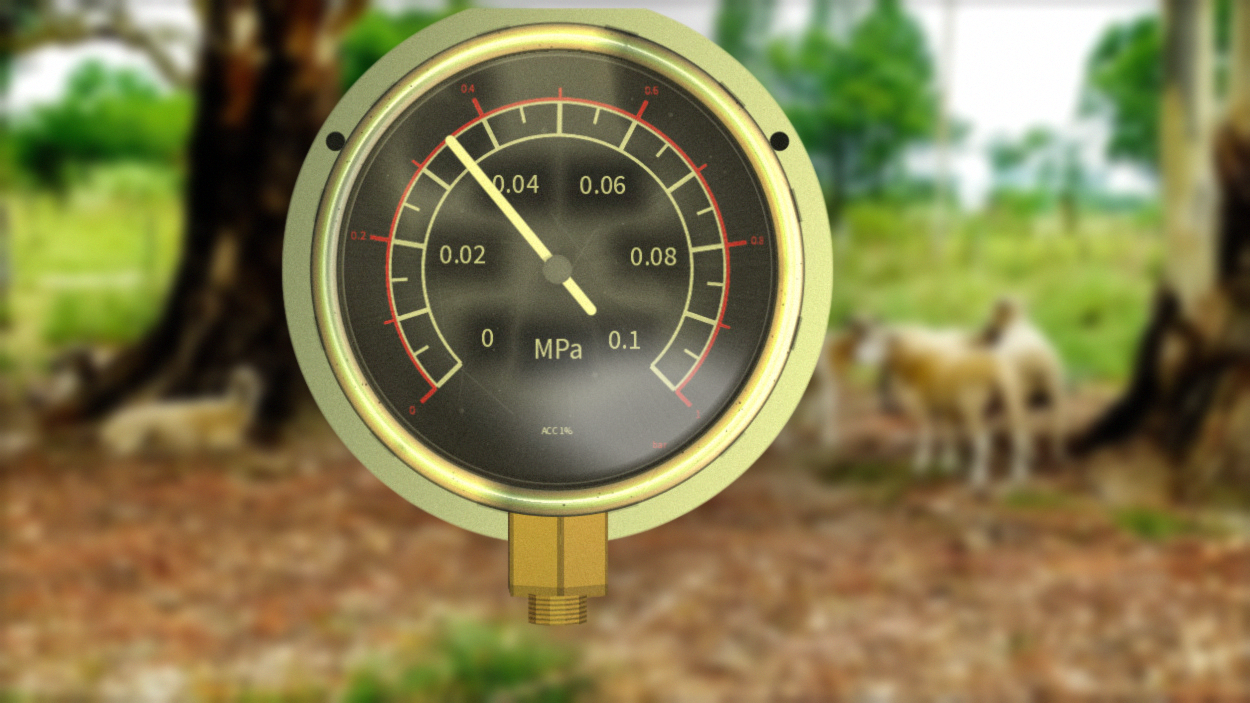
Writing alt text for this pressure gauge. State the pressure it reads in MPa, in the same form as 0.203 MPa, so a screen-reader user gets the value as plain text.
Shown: 0.035 MPa
